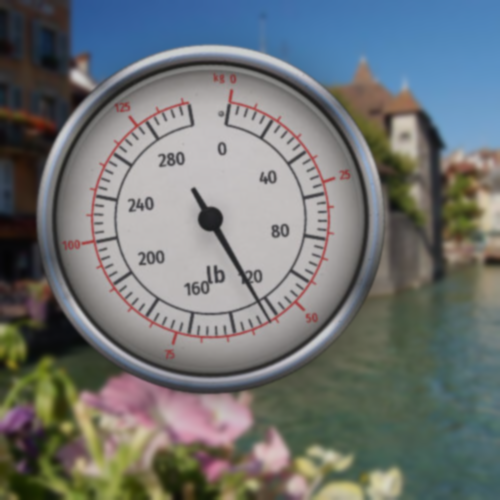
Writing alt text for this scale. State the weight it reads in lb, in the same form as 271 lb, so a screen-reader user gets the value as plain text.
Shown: 124 lb
